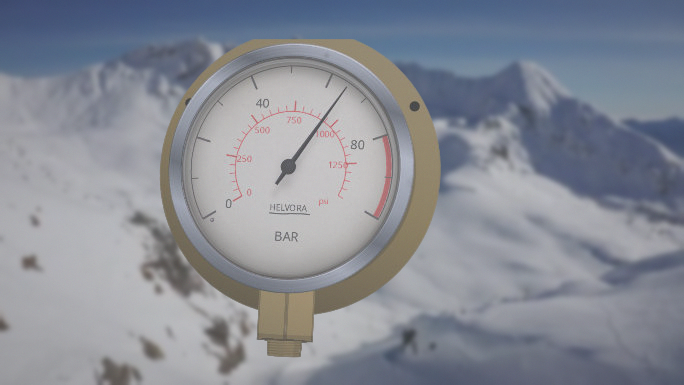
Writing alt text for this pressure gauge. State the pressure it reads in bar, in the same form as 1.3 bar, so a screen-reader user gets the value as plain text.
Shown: 65 bar
